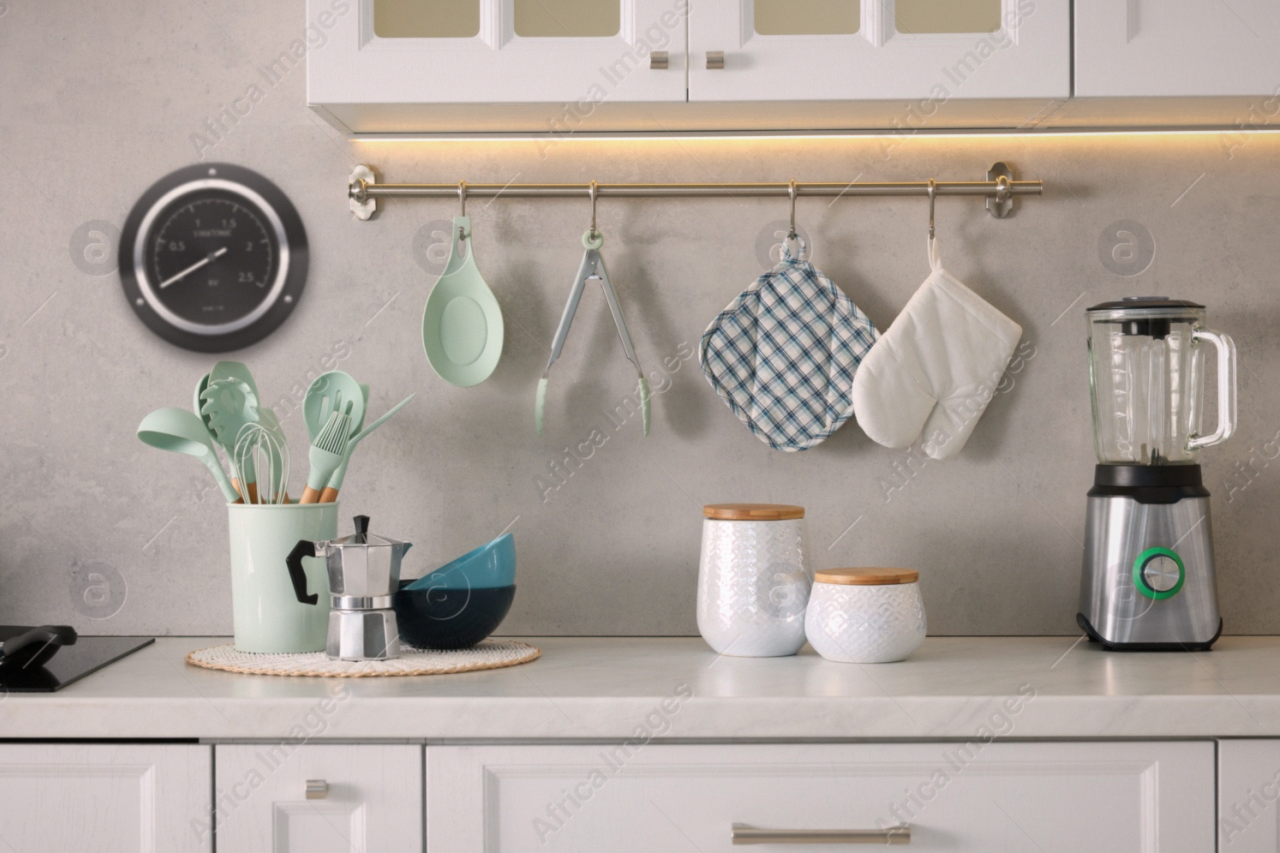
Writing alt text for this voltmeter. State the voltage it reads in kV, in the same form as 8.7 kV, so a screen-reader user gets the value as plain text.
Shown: 0 kV
